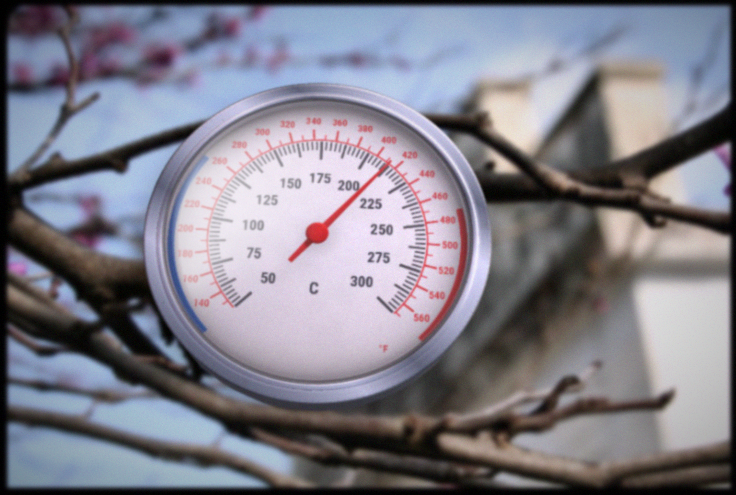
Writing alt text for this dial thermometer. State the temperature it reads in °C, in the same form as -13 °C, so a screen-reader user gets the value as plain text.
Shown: 212.5 °C
